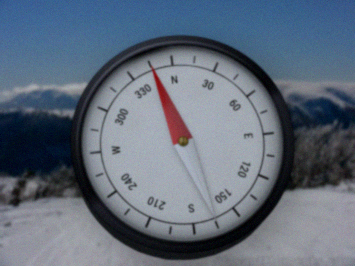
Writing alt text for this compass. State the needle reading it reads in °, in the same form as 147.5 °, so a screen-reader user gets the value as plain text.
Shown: 345 °
